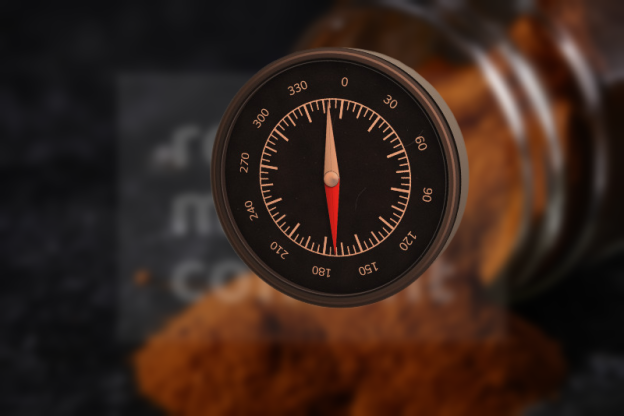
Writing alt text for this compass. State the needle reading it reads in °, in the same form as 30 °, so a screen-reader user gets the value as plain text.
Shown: 170 °
